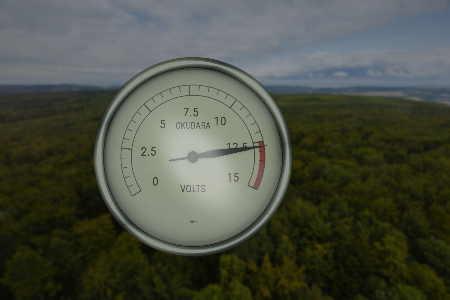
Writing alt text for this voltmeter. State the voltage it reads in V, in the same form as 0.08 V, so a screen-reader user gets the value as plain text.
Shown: 12.75 V
